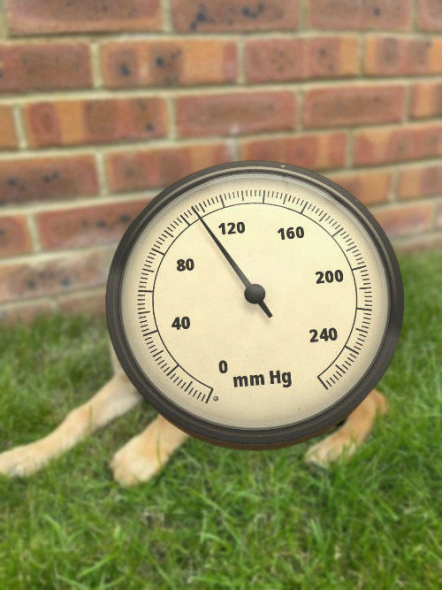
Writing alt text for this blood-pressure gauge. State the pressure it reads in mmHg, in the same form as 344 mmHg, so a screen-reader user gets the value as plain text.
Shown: 106 mmHg
